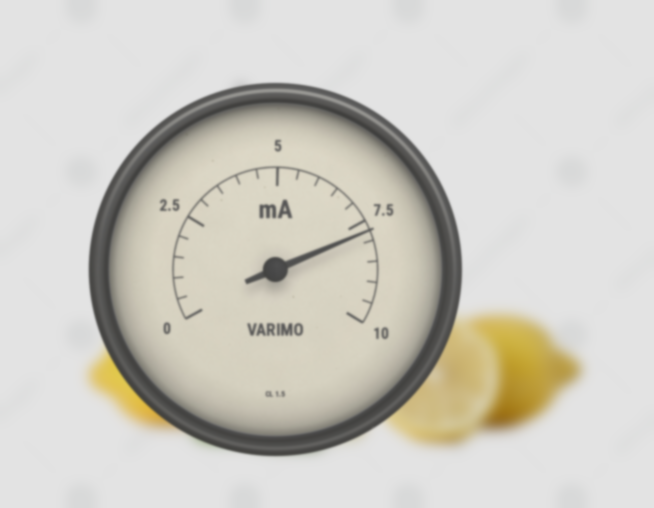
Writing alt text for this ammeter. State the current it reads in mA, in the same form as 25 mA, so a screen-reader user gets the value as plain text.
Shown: 7.75 mA
